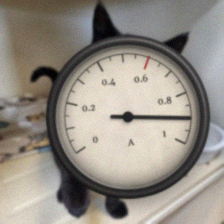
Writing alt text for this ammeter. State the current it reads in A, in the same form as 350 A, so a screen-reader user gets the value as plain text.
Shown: 0.9 A
